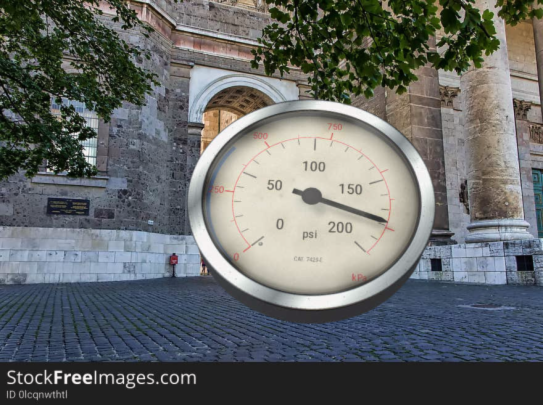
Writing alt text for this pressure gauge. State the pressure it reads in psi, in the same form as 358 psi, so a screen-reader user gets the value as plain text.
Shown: 180 psi
